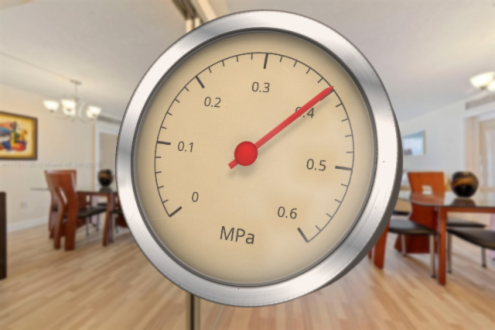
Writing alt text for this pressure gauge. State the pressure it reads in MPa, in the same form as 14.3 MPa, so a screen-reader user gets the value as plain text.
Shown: 0.4 MPa
